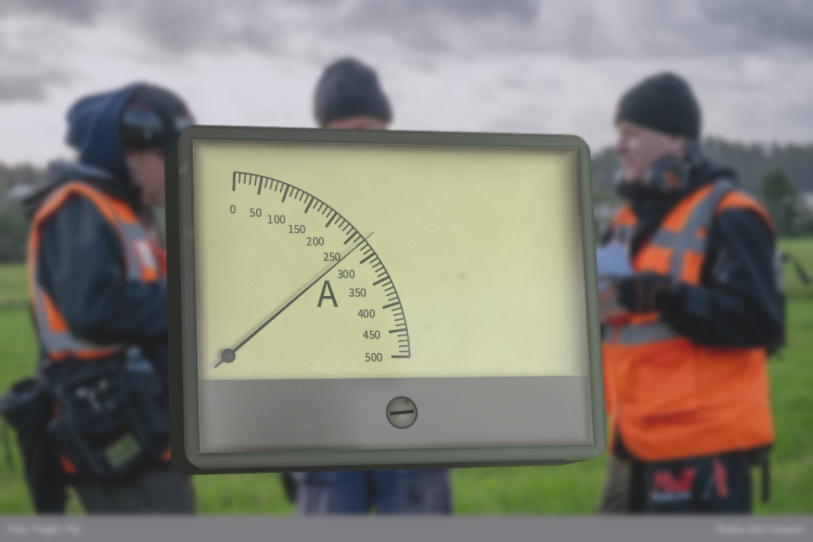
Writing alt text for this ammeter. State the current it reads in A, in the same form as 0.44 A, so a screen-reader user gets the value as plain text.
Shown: 270 A
